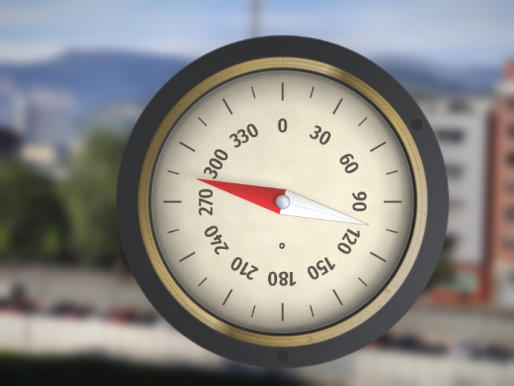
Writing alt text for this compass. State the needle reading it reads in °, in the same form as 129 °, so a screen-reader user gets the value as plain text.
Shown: 285 °
